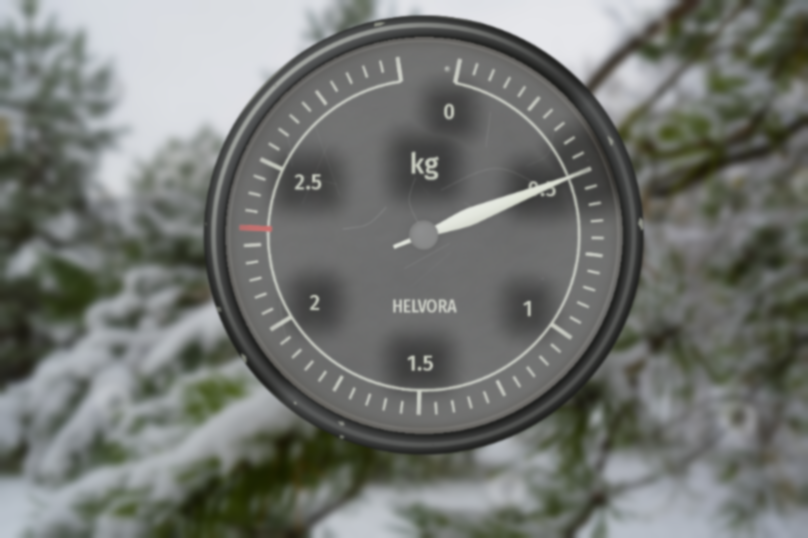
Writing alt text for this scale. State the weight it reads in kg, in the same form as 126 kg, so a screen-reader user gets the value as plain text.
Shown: 0.5 kg
